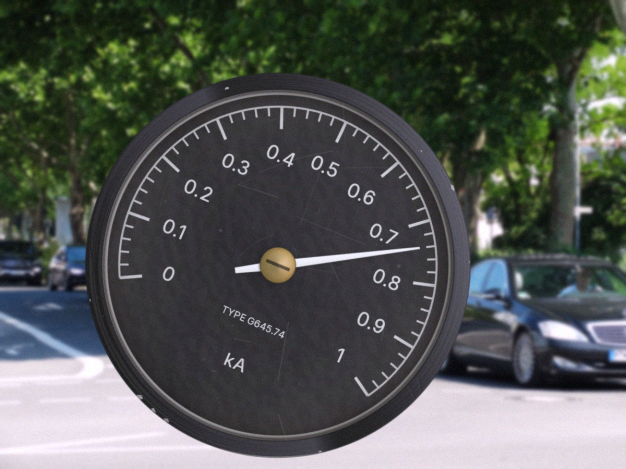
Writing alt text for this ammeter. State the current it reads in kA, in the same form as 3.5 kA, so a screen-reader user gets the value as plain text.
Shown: 0.74 kA
